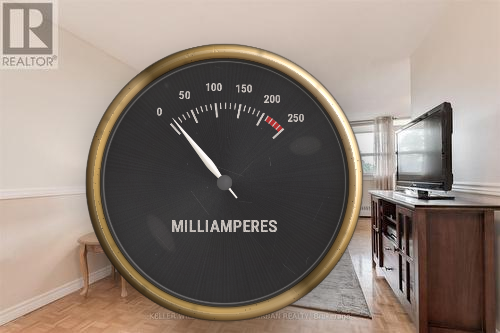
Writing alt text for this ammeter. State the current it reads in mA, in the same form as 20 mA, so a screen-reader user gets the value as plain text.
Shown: 10 mA
